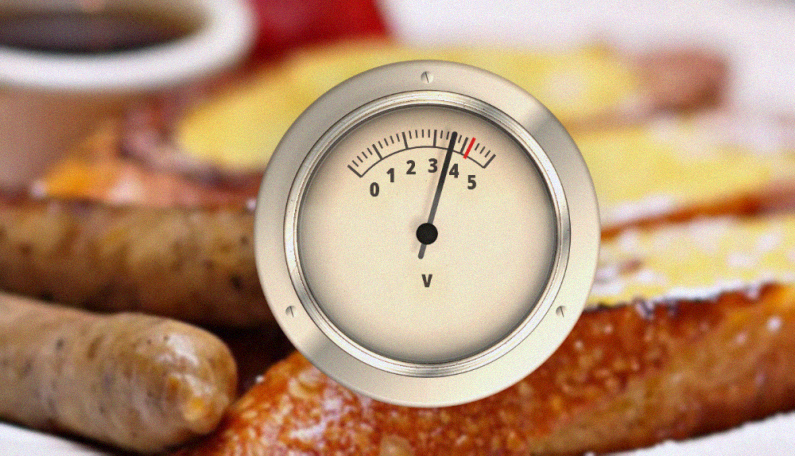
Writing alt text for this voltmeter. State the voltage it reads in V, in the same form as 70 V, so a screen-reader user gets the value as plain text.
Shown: 3.6 V
